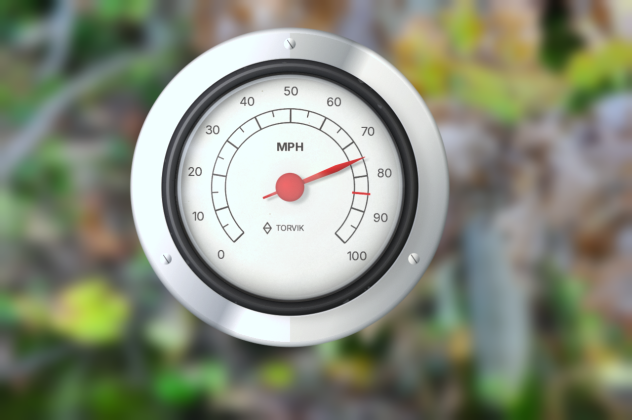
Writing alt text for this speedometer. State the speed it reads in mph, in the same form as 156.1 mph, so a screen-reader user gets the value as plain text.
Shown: 75 mph
